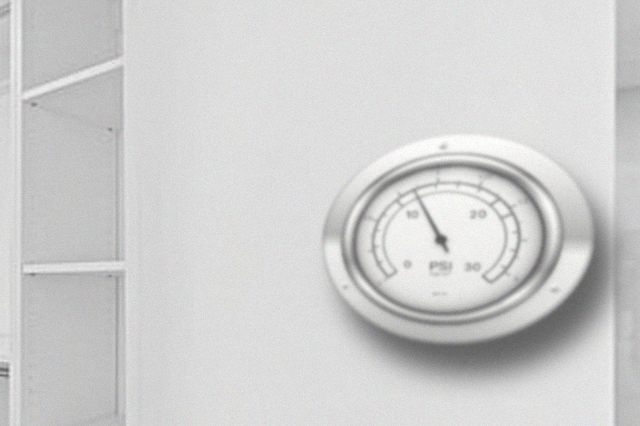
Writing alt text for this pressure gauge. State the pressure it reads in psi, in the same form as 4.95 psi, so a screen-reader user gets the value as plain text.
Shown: 12 psi
